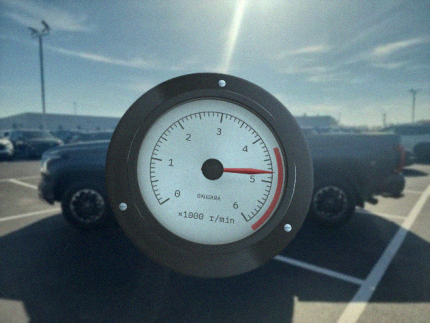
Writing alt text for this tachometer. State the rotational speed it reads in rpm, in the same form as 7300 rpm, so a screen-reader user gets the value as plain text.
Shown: 4800 rpm
